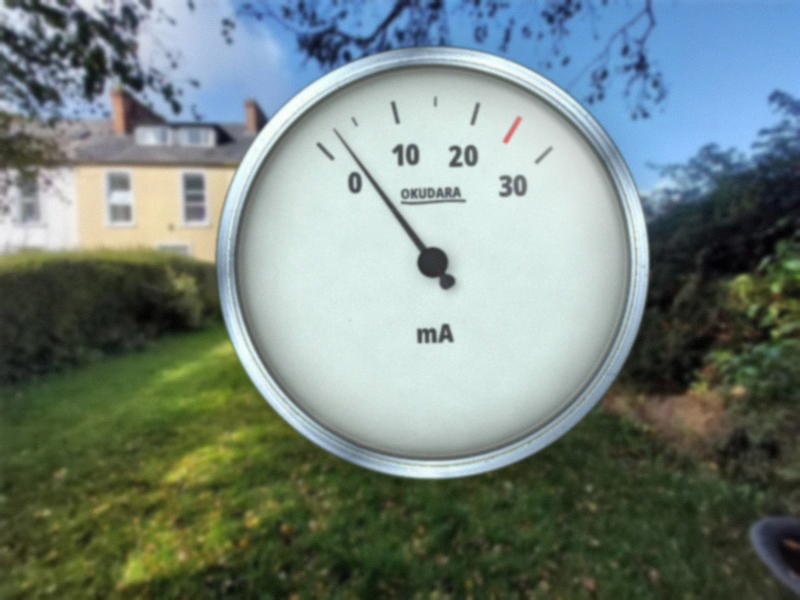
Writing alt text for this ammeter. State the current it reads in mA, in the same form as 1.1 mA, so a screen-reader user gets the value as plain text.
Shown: 2.5 mA
